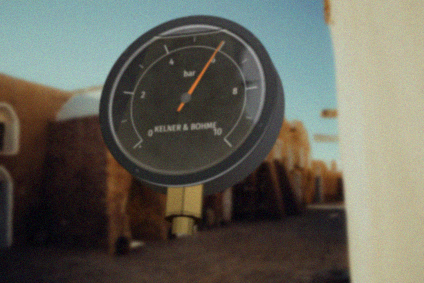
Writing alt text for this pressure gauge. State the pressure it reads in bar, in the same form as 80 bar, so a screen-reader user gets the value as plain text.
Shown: 6 bar
